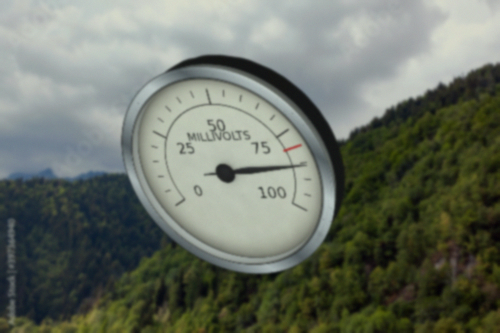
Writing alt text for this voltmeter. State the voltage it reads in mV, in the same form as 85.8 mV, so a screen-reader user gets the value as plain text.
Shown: 85 mV
